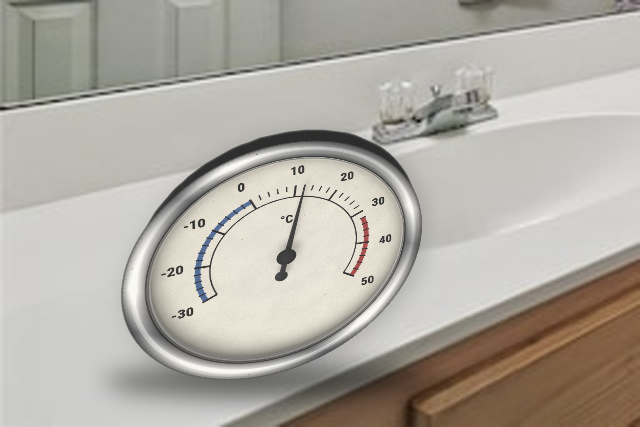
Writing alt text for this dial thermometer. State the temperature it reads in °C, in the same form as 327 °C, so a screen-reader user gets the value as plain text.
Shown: 12 °C
